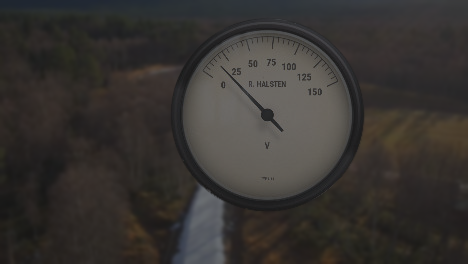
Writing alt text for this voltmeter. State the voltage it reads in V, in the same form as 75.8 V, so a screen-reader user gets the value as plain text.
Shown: 15 V
